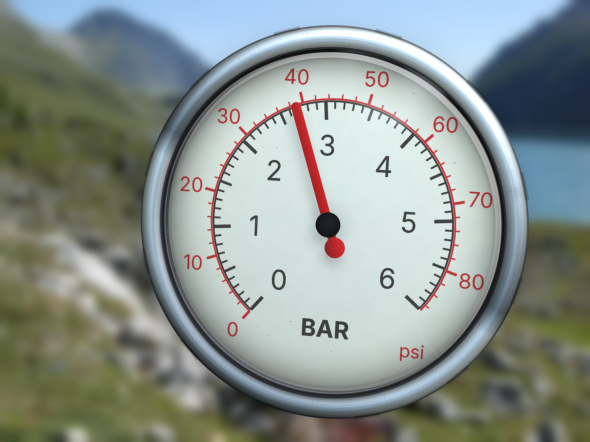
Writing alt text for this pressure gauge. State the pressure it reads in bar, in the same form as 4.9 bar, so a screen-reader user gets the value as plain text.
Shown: 2.7 bar
